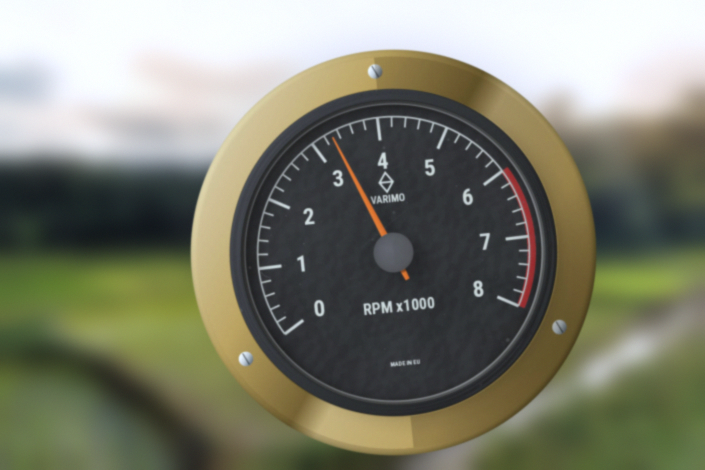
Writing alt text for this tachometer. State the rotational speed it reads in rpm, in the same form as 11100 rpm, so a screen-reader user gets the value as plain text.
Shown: 3300 rpm
